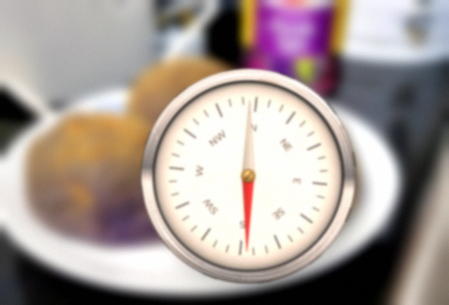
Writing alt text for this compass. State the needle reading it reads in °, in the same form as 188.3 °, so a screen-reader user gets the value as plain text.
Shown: 175 °
